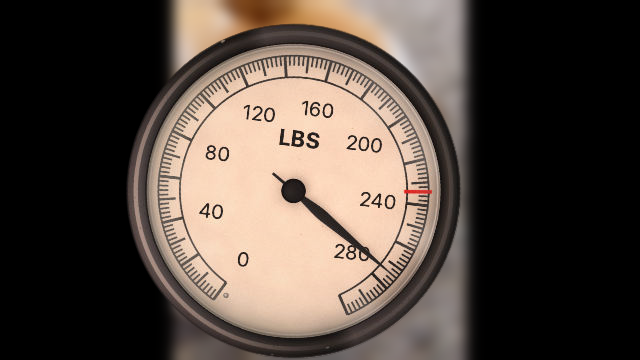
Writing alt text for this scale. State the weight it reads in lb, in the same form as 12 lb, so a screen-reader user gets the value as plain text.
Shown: 274 lb
